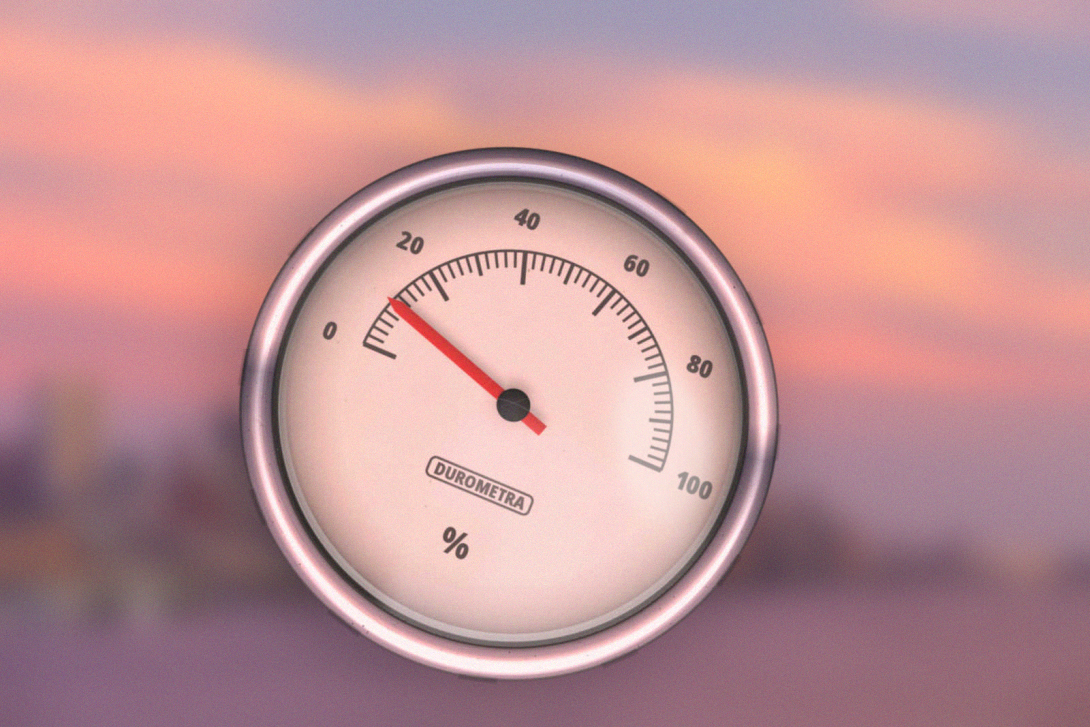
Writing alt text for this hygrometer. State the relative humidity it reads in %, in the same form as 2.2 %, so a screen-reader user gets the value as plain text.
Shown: 10 %
